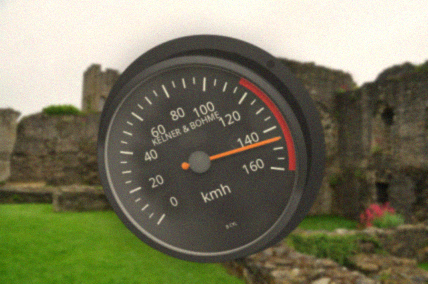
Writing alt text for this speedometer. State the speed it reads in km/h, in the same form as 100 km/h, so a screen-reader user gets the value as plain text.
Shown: 145 km/h
